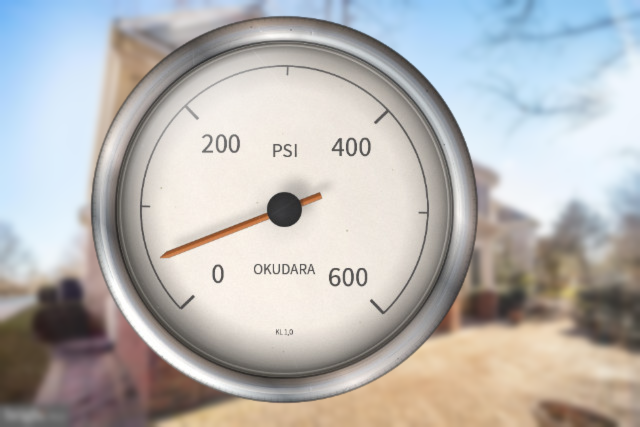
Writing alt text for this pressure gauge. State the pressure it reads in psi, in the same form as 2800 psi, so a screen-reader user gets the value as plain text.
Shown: 50 psi
